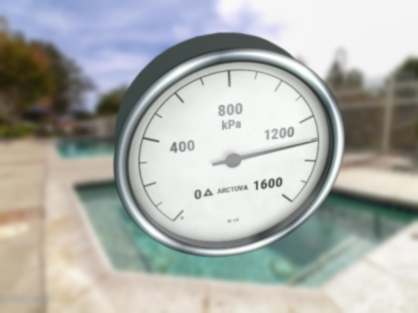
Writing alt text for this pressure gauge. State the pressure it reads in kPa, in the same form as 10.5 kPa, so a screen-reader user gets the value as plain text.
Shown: 1300 kPa
